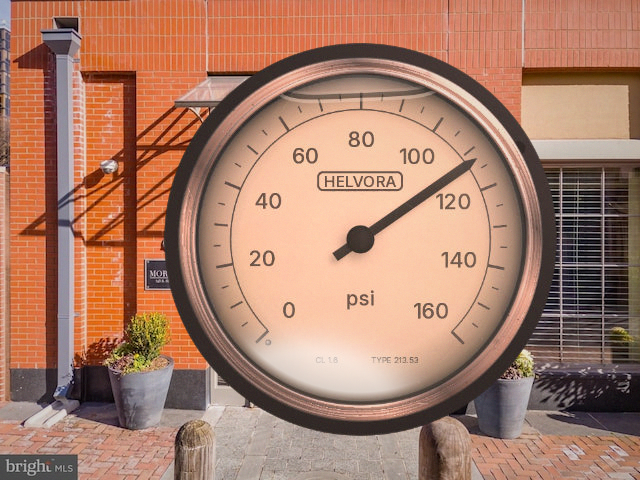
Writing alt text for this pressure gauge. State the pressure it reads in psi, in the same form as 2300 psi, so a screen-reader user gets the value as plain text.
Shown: 112.5 psi
